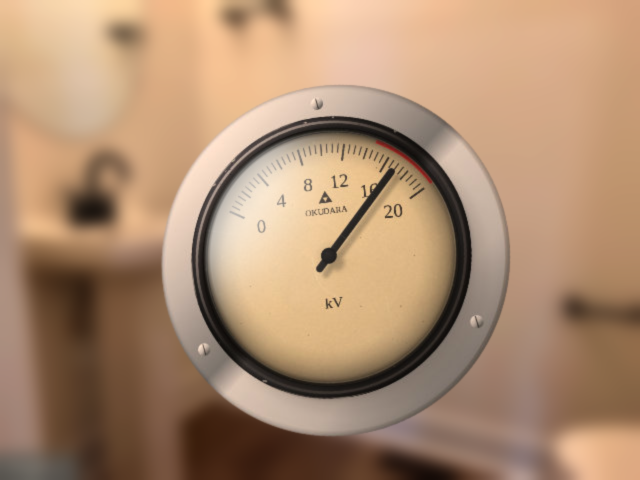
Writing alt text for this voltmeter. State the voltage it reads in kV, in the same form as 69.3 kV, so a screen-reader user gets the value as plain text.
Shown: 17 kV
